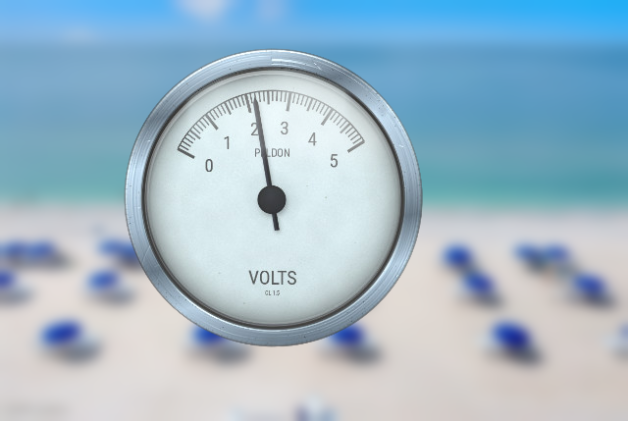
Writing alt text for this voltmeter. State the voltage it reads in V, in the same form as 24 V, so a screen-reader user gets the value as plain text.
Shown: 2.2 V
